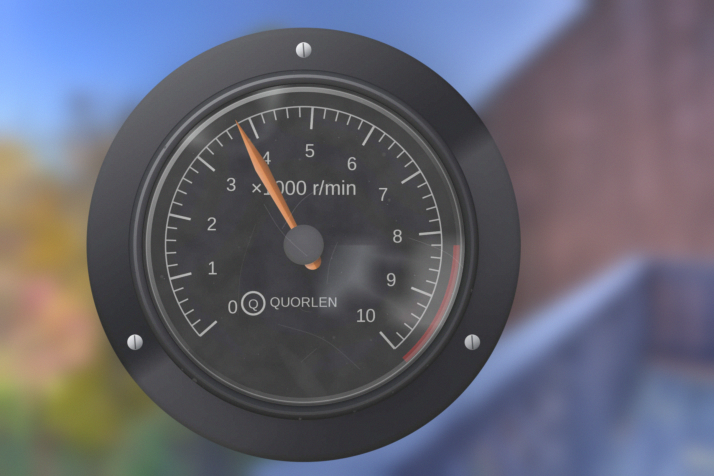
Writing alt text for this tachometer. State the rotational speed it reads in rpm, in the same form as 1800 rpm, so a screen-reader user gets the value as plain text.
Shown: 3800 rpm
